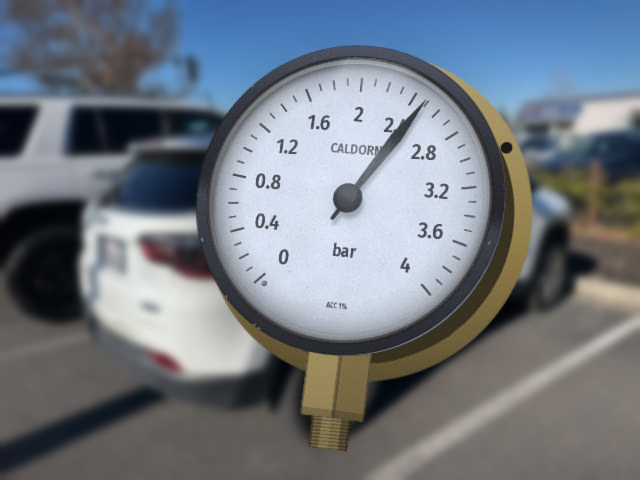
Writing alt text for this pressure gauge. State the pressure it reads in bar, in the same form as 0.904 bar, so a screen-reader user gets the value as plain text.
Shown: 2.5 bar
